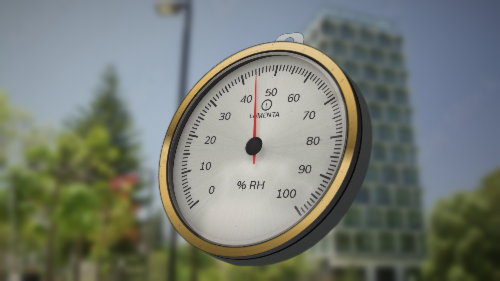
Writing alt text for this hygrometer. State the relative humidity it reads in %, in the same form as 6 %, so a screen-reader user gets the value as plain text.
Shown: 45 %
